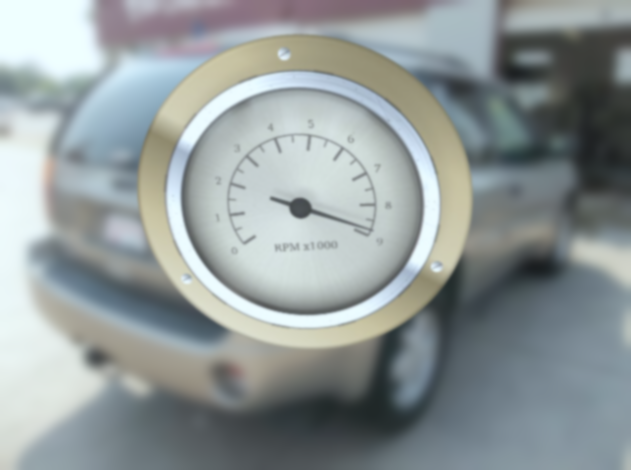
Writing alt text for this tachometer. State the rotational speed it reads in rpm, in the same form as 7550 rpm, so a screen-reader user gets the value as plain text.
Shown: 8750 rpm
